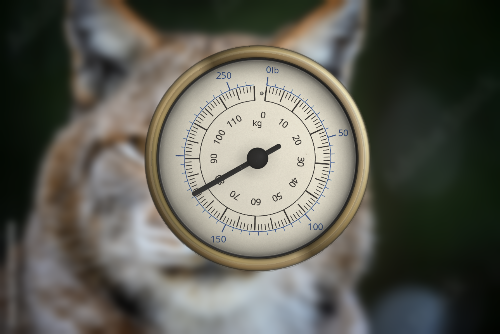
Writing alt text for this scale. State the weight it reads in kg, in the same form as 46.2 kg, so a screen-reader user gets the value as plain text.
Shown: 80 kg
